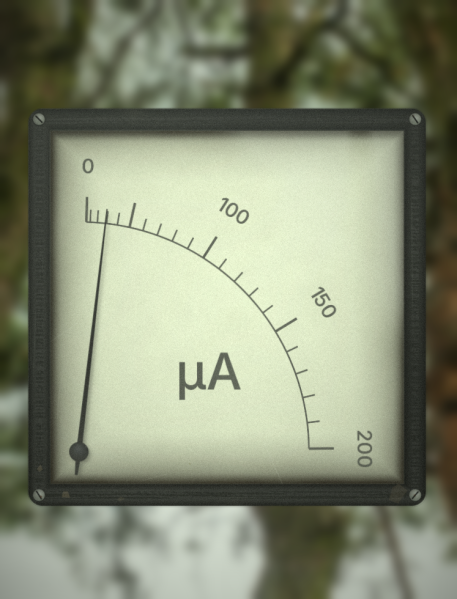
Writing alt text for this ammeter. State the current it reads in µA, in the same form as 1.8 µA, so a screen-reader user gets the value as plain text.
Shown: 30 µA
